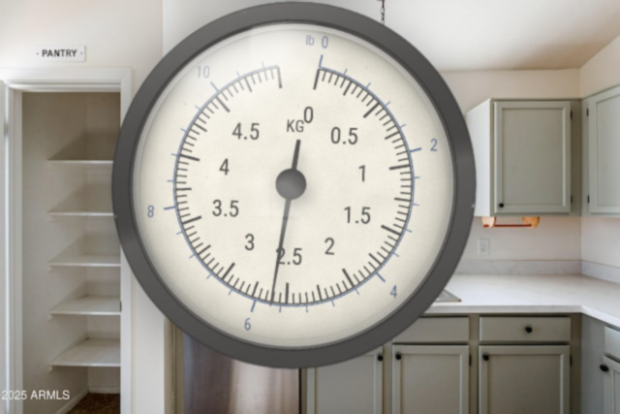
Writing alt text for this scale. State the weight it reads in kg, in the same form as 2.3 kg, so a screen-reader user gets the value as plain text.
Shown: 2.6 kg
